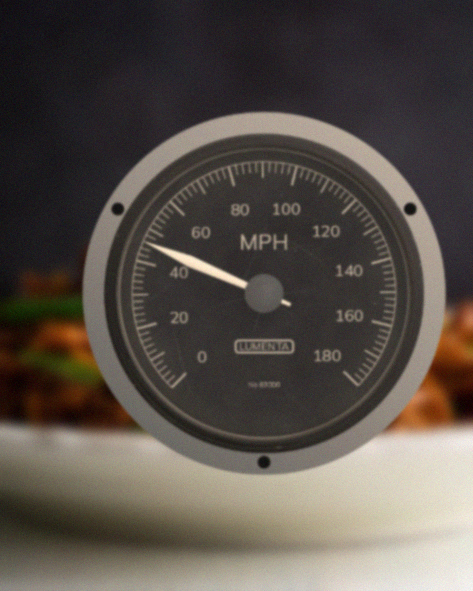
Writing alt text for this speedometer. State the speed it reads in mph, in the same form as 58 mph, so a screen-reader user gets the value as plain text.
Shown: 46 mph
